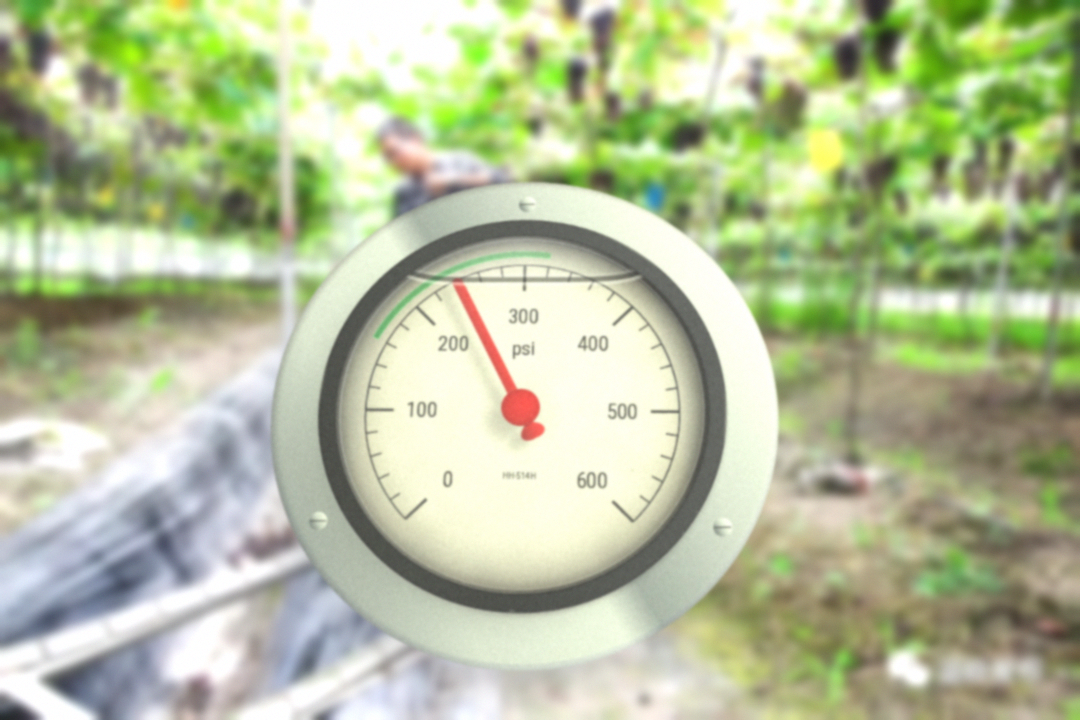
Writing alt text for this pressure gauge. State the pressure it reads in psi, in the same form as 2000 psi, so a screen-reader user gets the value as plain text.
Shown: 240 psi
